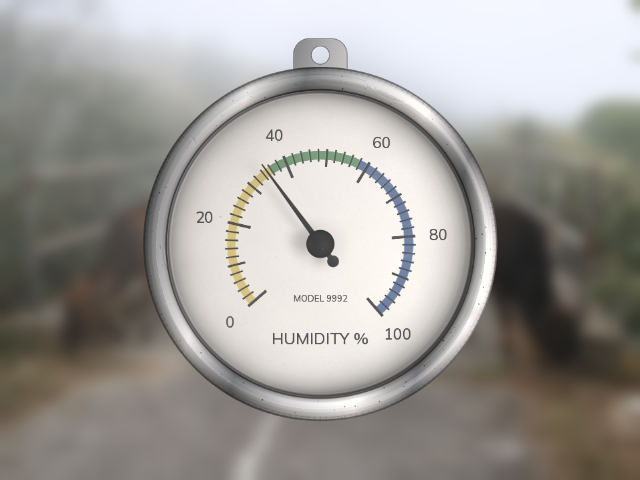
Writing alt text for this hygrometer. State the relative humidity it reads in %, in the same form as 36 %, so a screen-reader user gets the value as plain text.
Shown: 35 %
